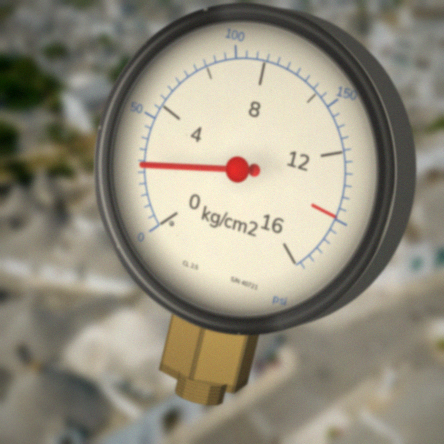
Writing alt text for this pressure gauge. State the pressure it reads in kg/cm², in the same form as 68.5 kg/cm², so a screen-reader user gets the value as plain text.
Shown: 2 kg/cm²
